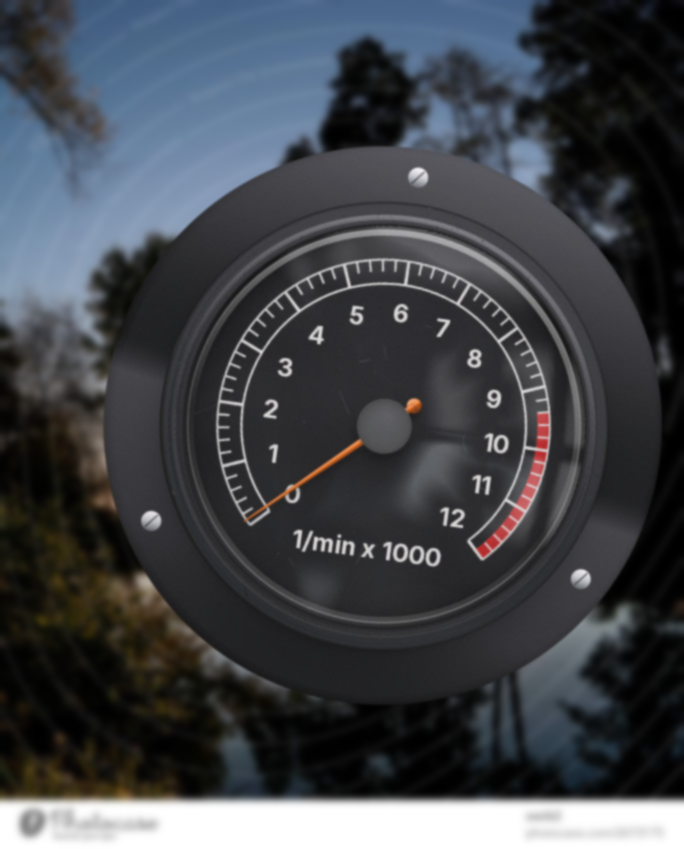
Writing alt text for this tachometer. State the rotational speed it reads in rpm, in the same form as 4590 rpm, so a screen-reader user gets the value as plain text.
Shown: 100 rpm
